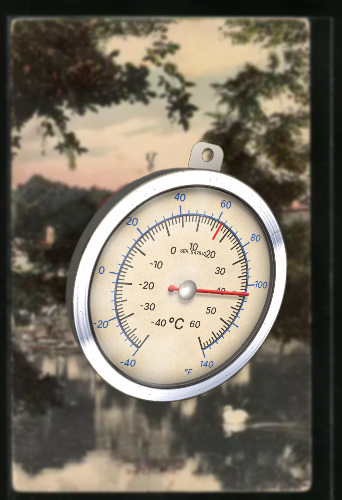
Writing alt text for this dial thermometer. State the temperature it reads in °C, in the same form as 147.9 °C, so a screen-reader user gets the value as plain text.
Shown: 40 °C
